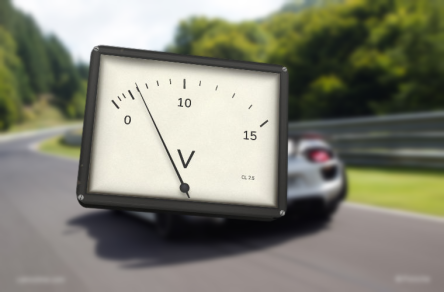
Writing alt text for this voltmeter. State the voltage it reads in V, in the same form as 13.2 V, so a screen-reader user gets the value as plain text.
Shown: 6 V
